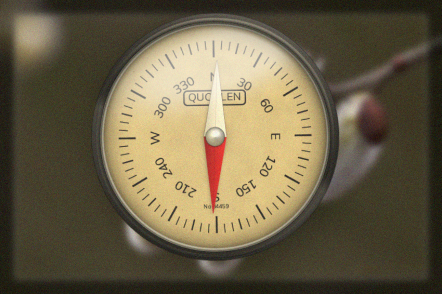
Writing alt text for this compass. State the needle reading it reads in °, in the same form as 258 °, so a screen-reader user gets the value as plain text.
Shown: 182.5 °
